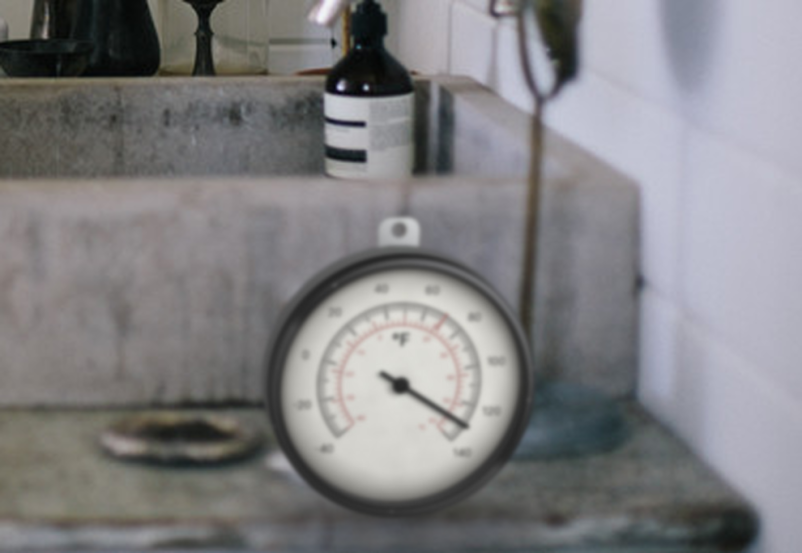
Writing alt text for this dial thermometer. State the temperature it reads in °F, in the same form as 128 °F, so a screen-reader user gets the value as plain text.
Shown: 130 °F
